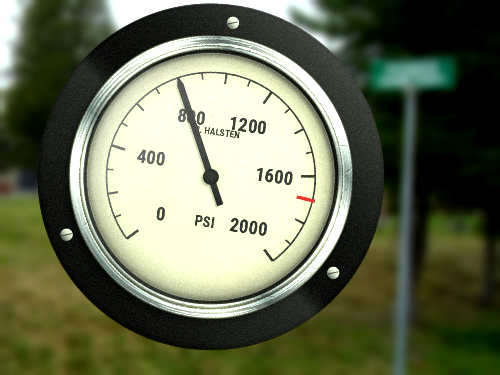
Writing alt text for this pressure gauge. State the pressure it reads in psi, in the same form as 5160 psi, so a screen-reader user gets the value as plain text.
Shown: 800 psi
